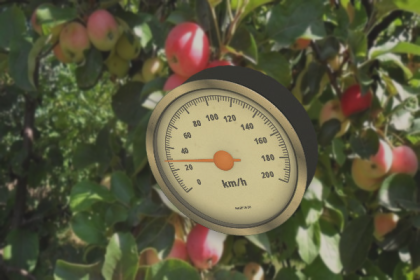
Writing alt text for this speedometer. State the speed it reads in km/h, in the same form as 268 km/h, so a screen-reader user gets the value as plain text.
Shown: 30 km/h
